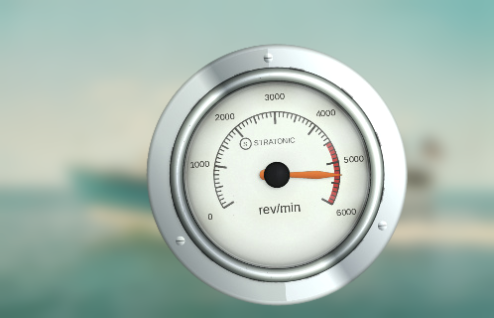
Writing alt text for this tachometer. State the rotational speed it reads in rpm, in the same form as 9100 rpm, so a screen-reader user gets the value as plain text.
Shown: 5300 rpm
